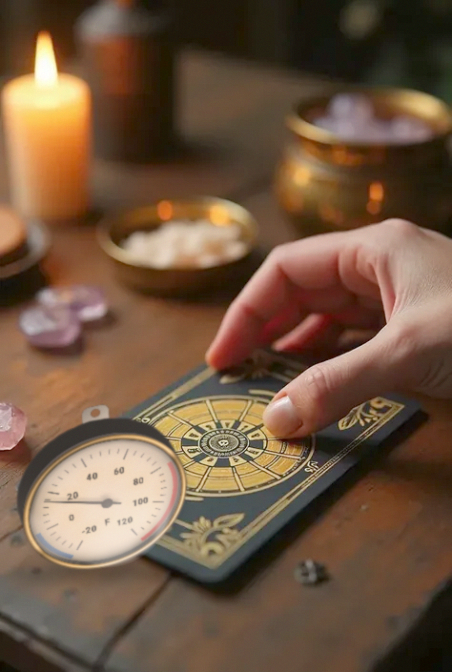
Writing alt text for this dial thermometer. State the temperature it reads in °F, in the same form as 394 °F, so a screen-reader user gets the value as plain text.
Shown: 16 °F
